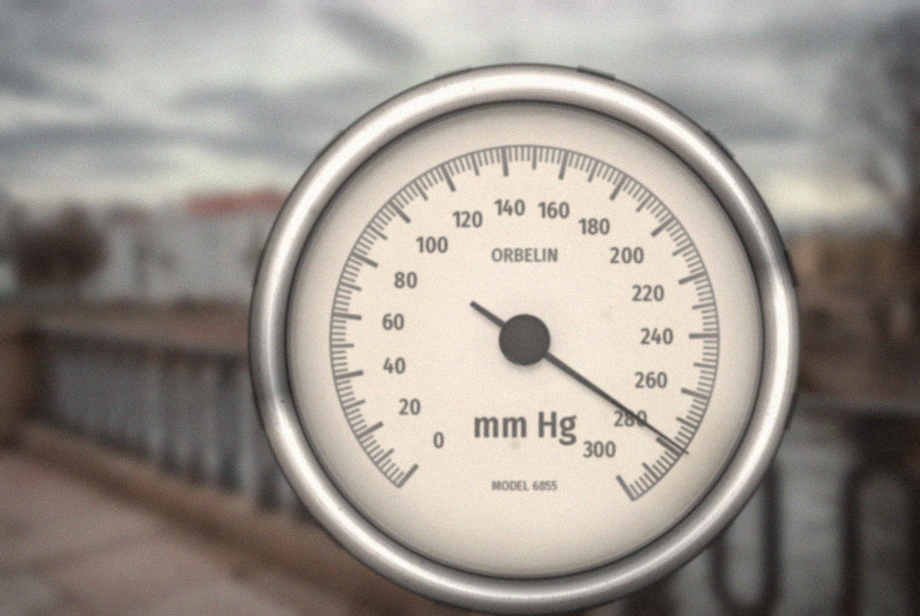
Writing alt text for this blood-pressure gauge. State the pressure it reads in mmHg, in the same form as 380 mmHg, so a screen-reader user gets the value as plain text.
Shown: 278 mmHg
